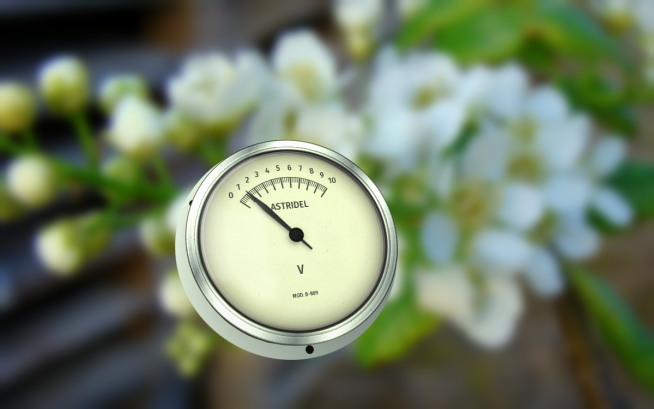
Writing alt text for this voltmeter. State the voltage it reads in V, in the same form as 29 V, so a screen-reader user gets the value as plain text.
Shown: 1 V
